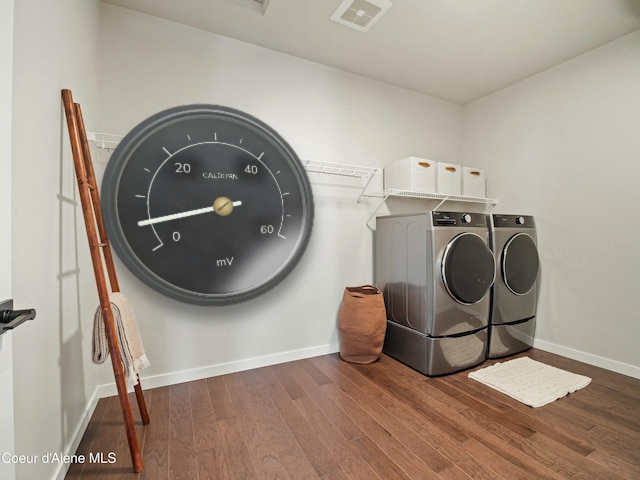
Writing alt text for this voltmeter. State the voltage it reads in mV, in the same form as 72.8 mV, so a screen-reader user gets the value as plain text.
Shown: 5 mV
